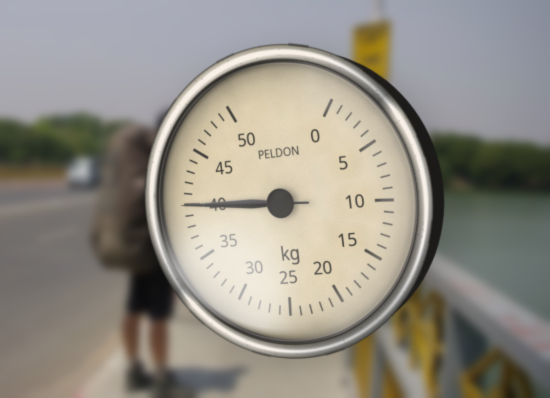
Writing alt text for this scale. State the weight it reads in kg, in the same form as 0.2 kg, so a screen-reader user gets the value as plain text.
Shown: 40 kg
